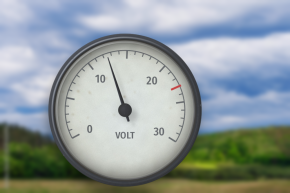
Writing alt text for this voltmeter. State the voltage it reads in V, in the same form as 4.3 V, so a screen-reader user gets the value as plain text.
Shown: 12.5 V
